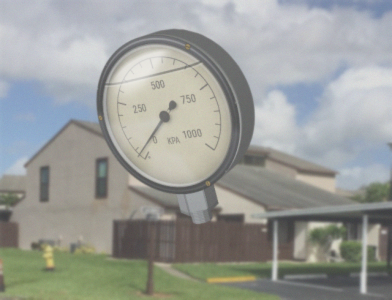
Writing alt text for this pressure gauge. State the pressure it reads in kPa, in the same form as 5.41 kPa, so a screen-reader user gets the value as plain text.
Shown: 25 kPa
